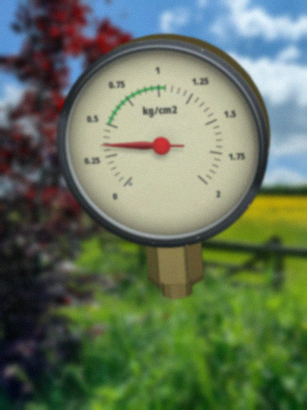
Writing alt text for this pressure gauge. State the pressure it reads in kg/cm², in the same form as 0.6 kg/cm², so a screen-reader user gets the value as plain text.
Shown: 0.35 kg/cm²
